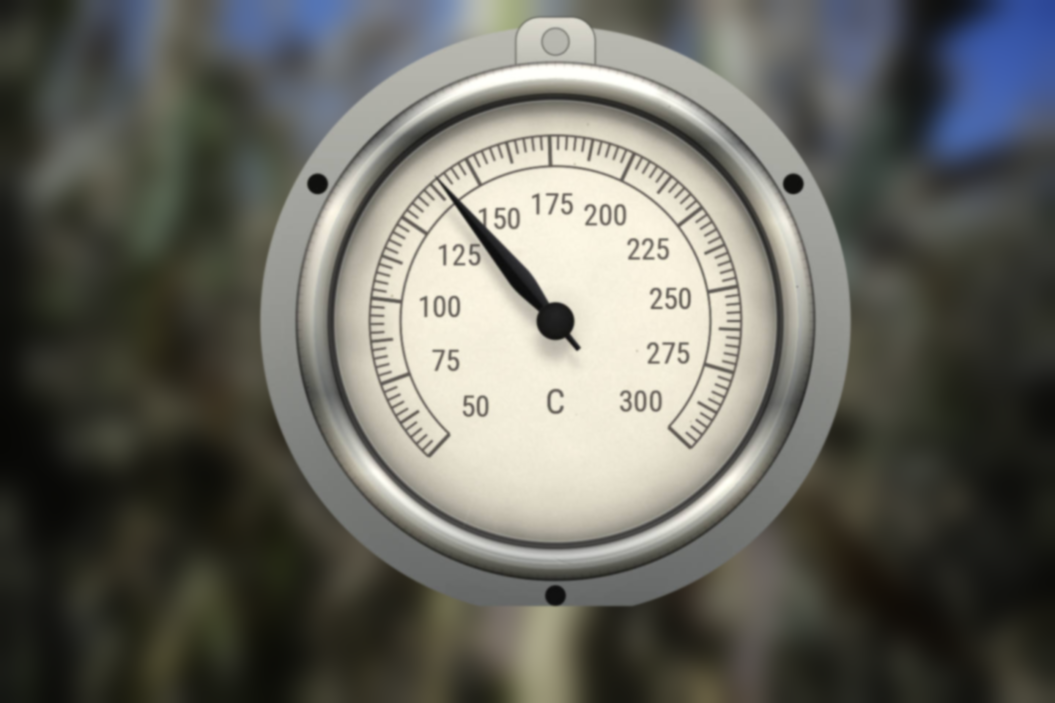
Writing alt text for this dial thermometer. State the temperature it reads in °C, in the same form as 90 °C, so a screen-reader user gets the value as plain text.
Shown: 140 °C
